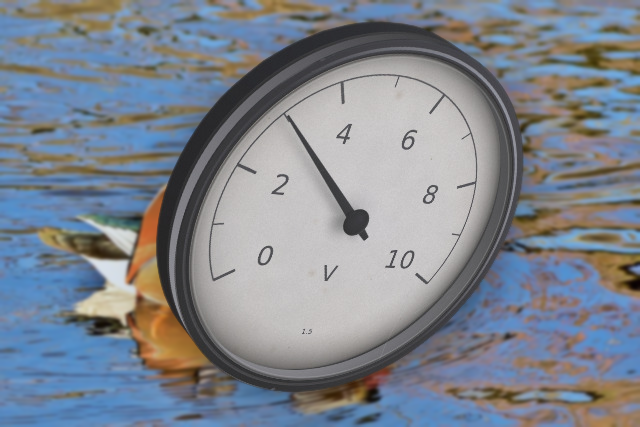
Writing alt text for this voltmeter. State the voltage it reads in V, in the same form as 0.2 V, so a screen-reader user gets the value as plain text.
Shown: 3 V
